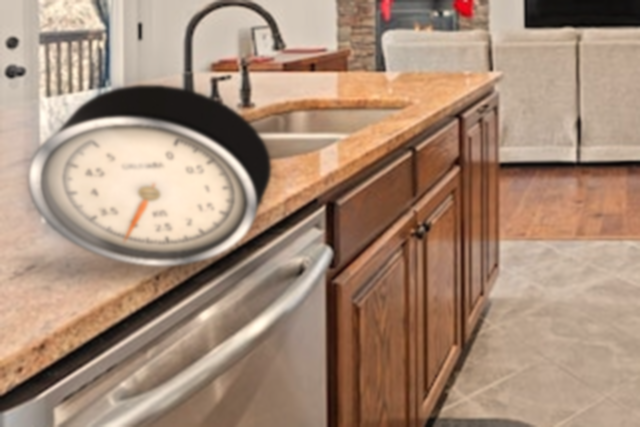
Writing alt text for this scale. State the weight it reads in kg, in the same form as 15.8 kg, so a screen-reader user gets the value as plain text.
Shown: 3 kg
